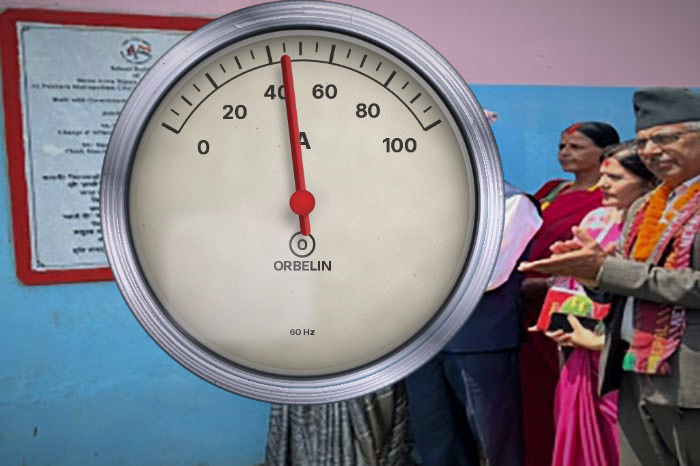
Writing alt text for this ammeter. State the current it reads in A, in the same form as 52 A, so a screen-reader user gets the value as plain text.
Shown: 45 A
